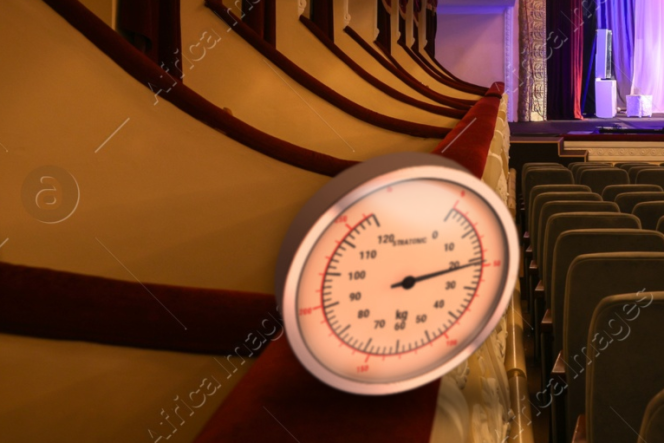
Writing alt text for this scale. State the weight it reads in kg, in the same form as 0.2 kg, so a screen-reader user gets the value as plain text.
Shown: 20 kg
